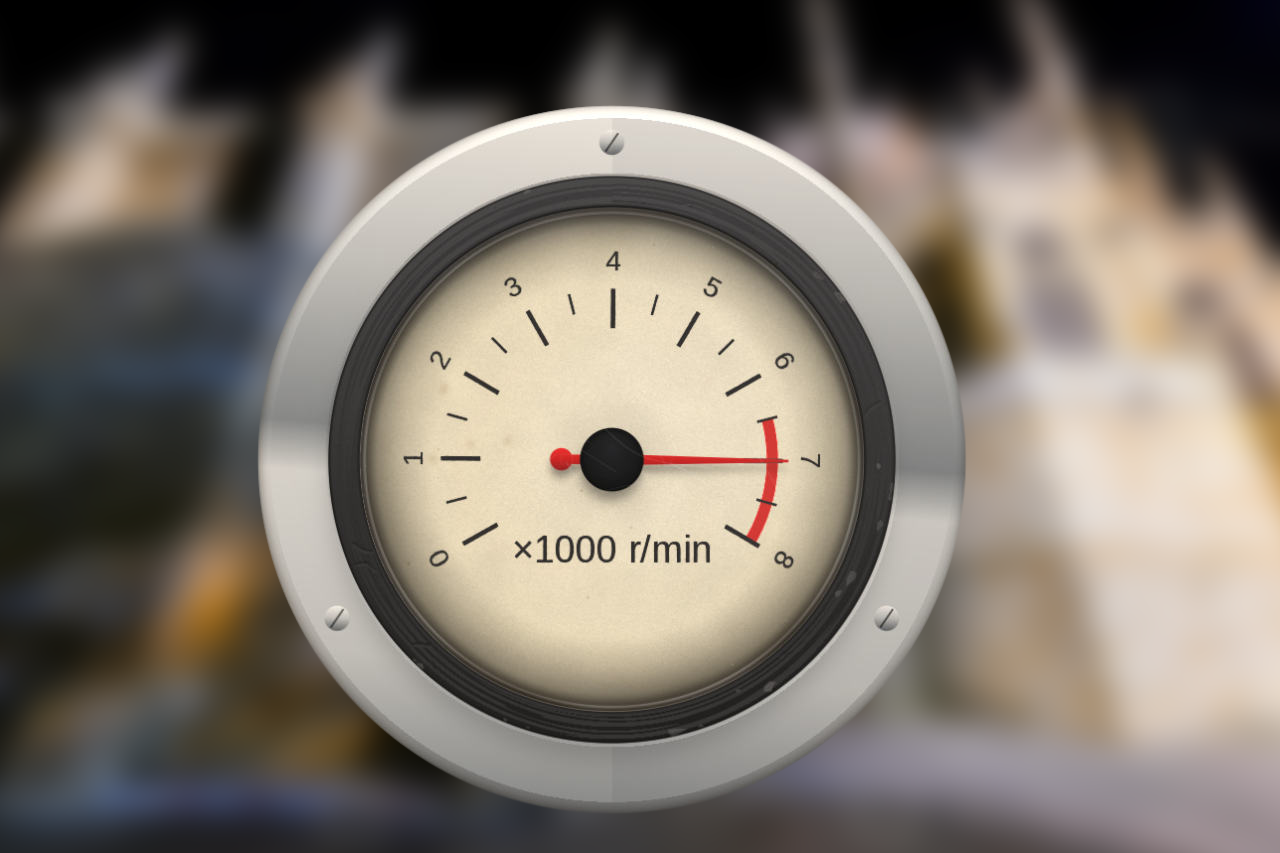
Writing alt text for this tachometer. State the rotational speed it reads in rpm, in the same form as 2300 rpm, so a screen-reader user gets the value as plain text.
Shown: 7000 rpm
